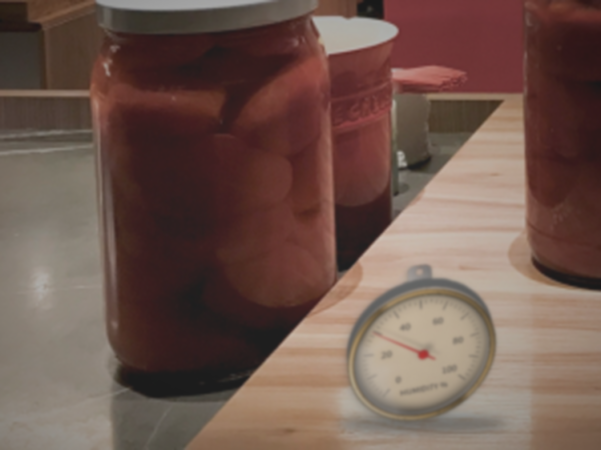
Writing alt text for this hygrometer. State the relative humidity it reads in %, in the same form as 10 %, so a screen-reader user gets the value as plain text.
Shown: 30 %
